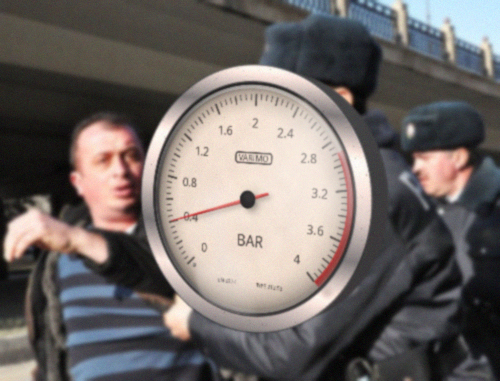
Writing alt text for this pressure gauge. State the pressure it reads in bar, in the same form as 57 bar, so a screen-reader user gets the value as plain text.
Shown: 0.4 bar
